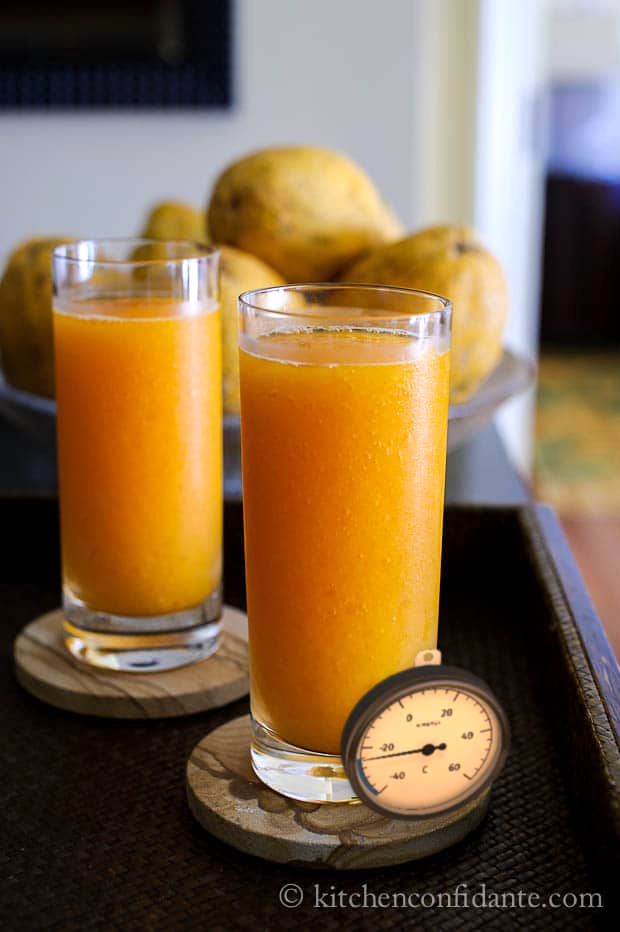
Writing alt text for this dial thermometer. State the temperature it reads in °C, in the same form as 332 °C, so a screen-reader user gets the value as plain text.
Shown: -24 °C
